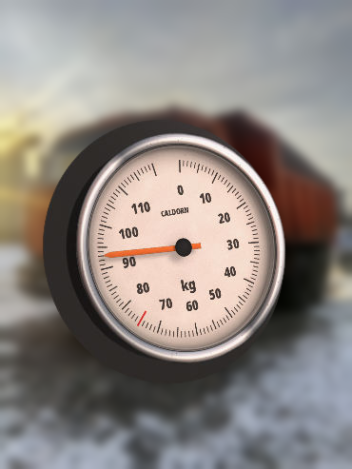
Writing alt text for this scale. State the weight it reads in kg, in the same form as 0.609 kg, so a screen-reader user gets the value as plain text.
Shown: 93 kg
